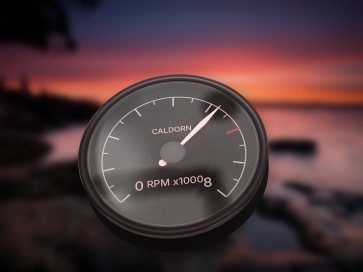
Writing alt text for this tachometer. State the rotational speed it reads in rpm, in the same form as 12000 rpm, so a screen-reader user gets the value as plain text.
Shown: 5250 rpm
